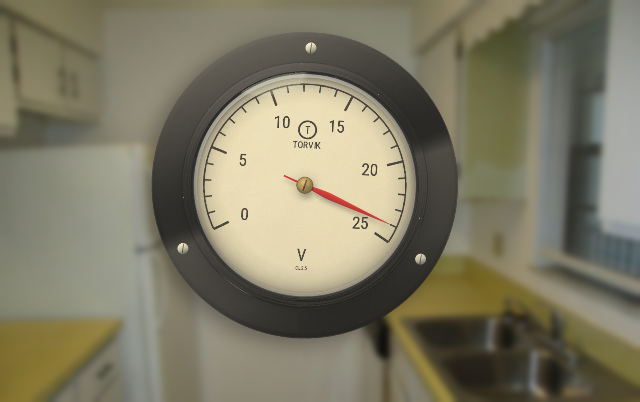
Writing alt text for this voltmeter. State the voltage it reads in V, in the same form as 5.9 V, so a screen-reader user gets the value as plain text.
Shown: 24 V
